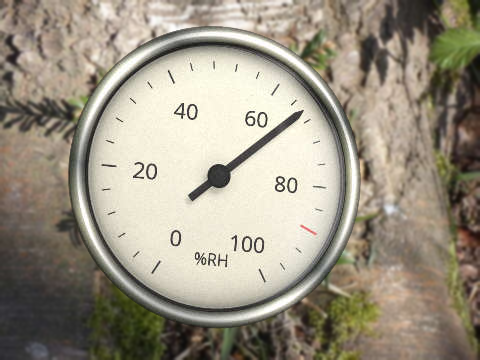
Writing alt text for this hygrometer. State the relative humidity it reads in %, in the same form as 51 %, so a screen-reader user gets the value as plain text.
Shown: 66 %
